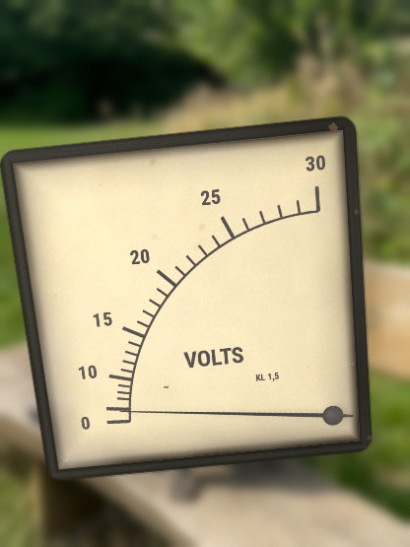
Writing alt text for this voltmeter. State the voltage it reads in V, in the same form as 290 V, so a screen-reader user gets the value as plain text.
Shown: 5 V
